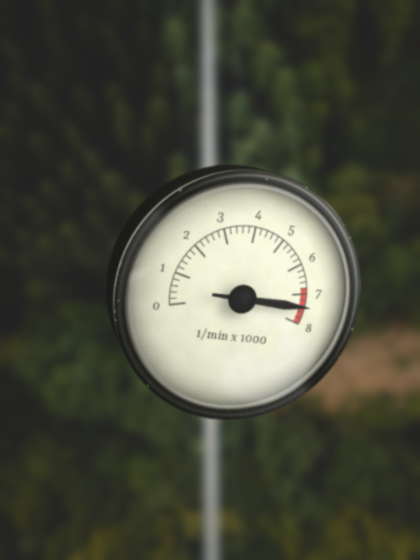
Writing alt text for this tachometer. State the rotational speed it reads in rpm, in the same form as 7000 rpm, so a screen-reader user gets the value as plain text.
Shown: 7400 rpm
